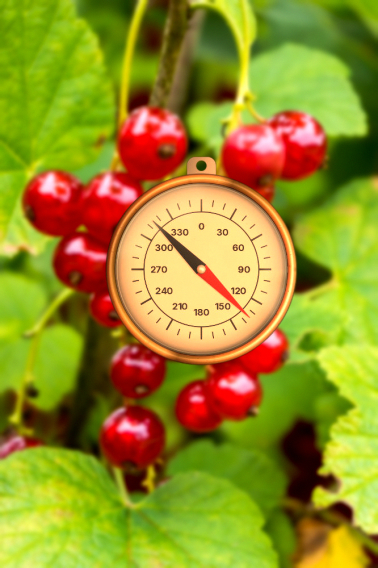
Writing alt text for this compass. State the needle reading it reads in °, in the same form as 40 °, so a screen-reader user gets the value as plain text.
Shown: 135 °
